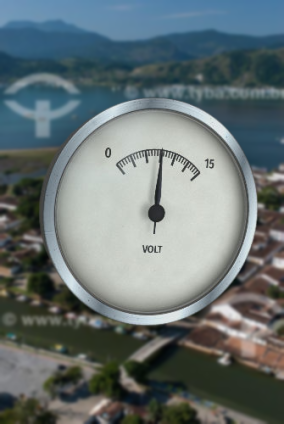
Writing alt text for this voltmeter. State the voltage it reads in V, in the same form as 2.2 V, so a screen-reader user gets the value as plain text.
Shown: 7.5 V
